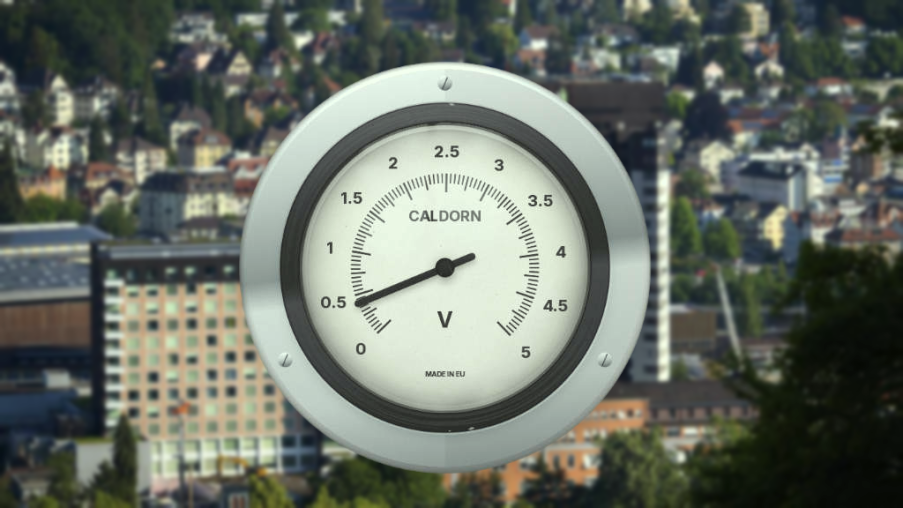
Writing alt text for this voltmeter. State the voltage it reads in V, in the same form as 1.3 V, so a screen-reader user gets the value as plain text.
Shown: 0.4 V
